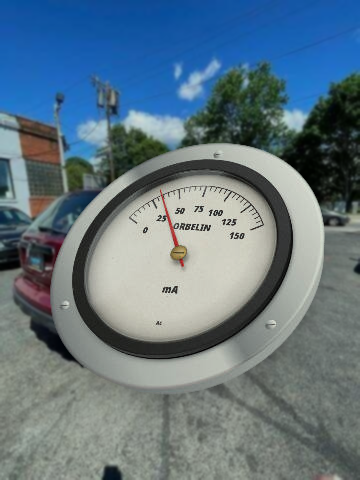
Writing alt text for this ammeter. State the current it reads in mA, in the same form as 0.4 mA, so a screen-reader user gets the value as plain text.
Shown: 35 mA
